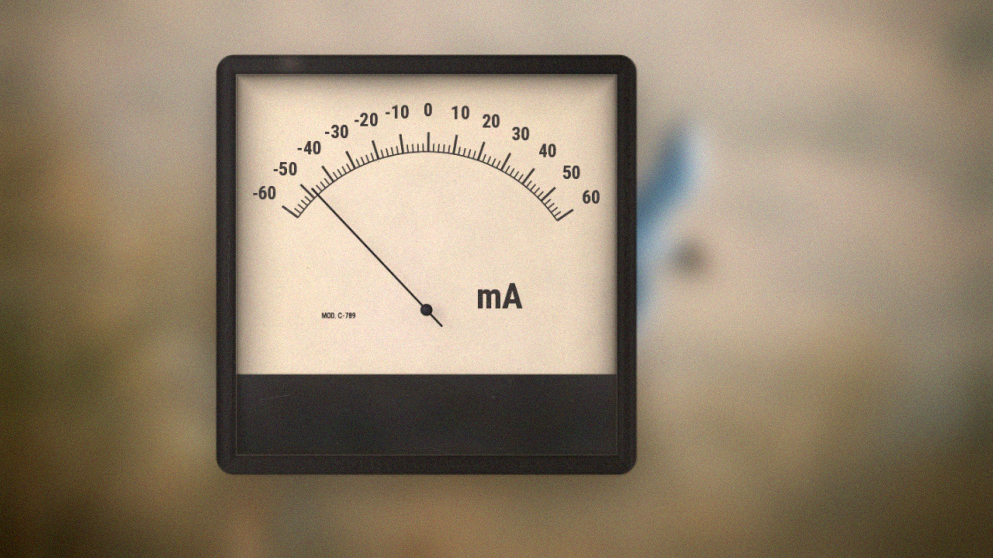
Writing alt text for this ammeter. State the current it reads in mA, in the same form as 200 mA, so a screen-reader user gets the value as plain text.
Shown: -48 mA
